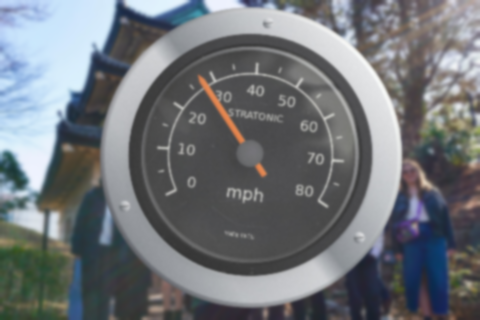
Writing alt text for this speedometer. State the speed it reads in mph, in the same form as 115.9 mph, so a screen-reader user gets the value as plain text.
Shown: 27.5 mph
